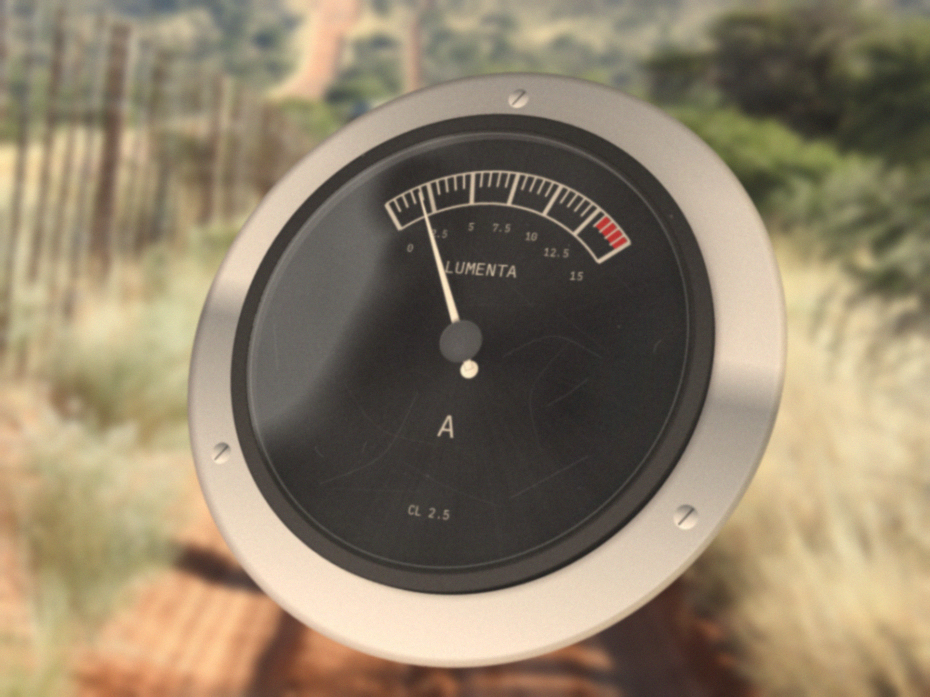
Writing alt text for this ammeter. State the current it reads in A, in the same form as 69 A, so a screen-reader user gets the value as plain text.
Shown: 2 A
